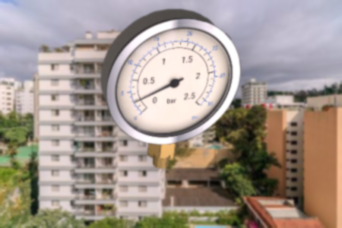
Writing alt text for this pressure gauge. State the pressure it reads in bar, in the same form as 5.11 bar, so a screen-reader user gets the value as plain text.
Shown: 0.2 bar
